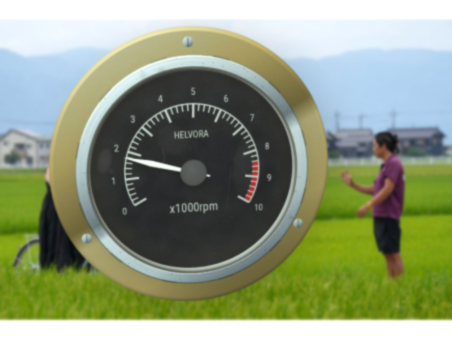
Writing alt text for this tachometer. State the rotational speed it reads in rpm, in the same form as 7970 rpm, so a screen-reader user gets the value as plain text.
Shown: 1800 rpm
